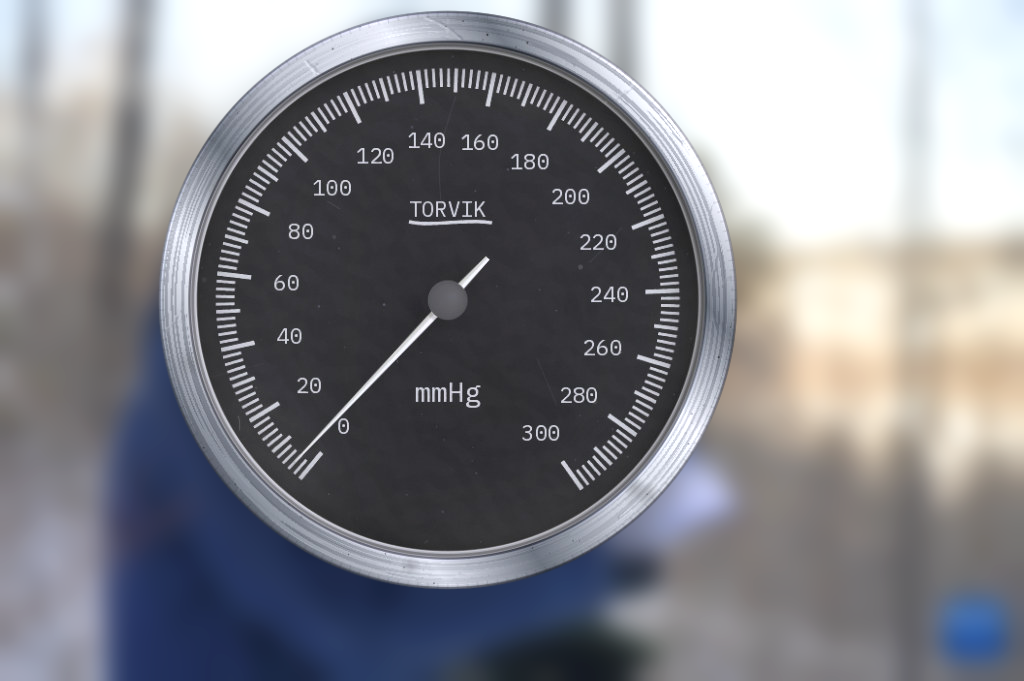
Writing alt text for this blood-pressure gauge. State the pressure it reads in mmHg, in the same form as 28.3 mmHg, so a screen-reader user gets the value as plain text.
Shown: 4 mmHg
